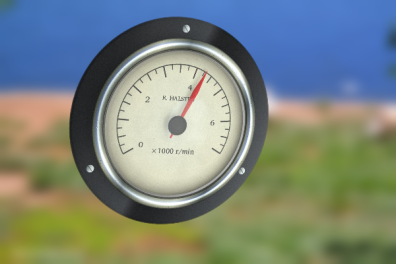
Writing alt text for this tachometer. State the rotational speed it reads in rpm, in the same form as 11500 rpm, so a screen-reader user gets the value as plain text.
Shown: 4250 rpm
